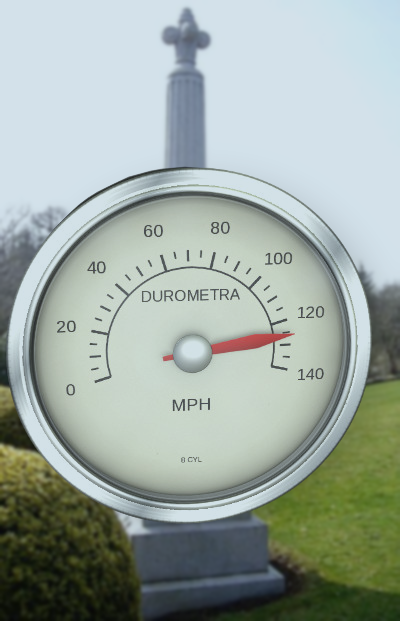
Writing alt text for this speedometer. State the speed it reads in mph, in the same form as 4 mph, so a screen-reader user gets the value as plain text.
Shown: 125 mph
